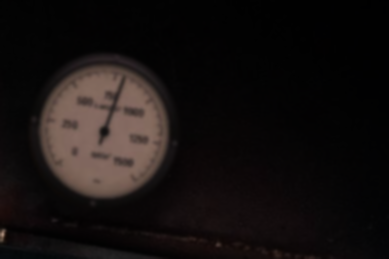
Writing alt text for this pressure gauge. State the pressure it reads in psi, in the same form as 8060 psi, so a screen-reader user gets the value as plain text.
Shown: 800 psi
